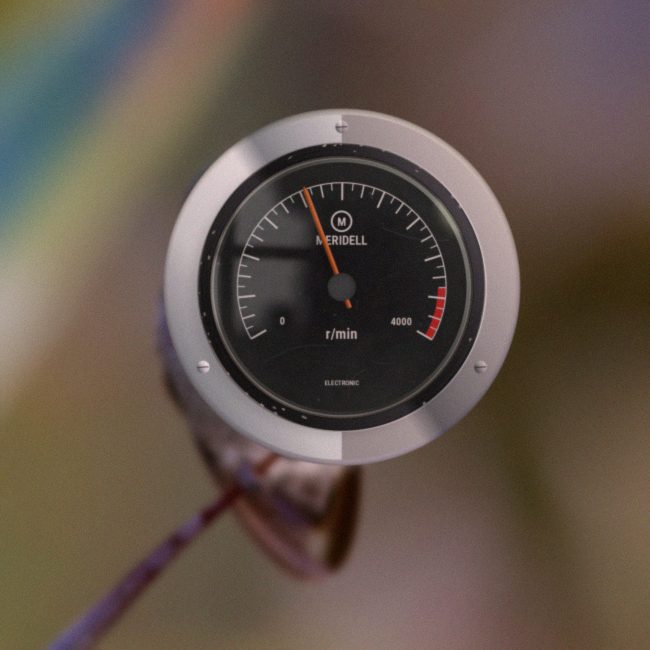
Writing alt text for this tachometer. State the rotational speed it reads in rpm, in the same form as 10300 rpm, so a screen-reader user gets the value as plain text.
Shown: 1650 rpm
